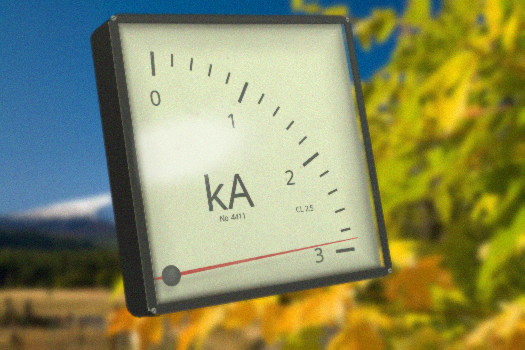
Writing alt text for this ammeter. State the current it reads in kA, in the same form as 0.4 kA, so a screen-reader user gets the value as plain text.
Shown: 2.9 kA
